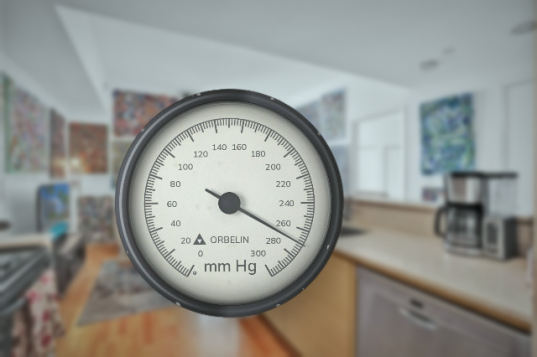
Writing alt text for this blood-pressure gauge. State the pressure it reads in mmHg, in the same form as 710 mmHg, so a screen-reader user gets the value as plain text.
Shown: 270 mmHg
